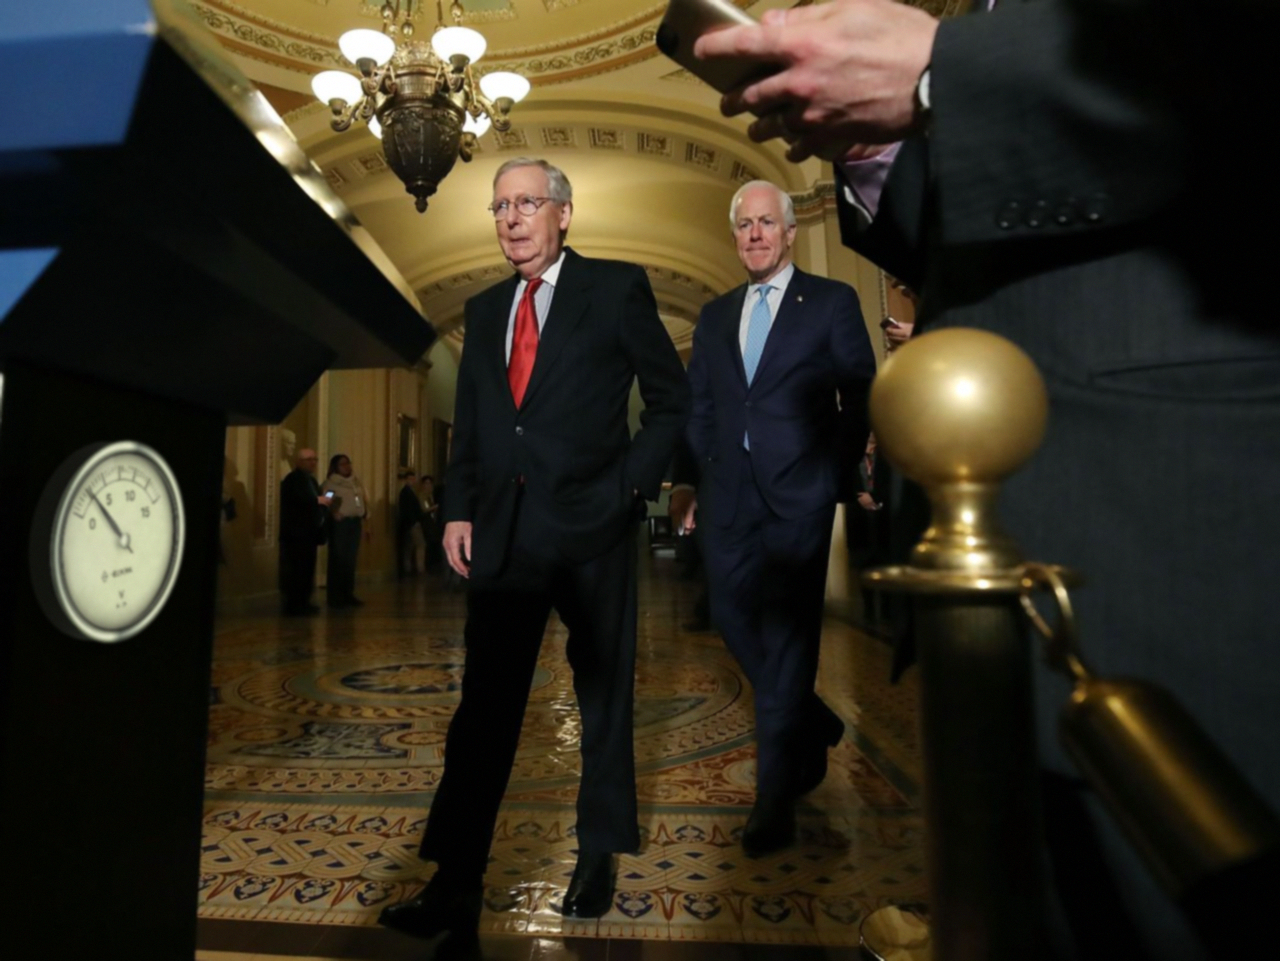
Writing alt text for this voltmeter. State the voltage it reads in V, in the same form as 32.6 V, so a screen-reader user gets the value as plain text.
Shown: 2.5 V
